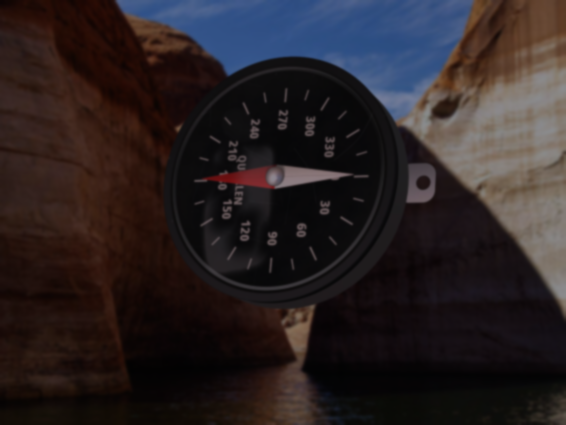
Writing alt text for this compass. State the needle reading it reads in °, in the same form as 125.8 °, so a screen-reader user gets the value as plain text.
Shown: 180 °
